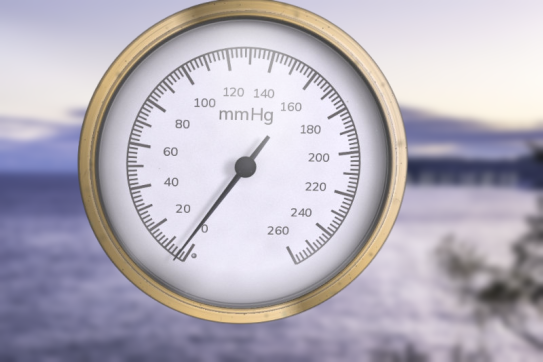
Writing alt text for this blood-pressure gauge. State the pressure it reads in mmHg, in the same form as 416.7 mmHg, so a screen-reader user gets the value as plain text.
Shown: 4 mmHg
